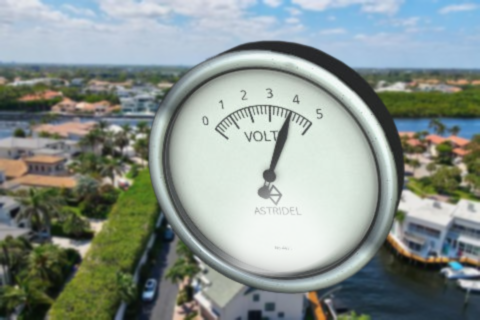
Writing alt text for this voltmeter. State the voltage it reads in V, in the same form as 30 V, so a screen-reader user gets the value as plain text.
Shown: 4 V
